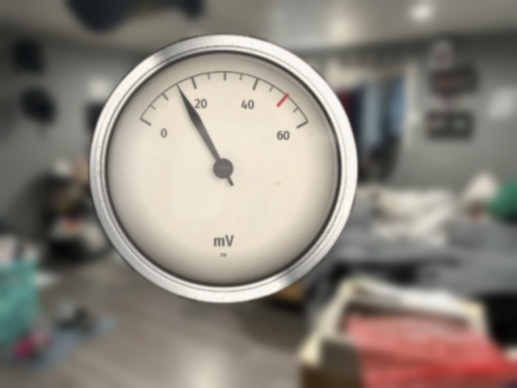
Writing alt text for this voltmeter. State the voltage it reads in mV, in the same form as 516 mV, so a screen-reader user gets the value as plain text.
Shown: 15 mV
